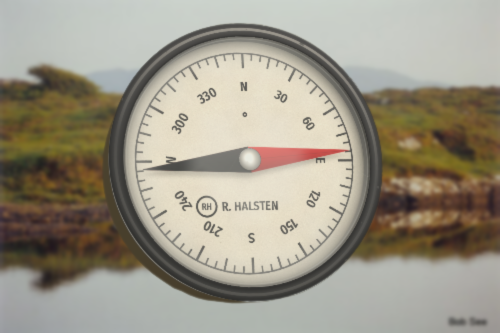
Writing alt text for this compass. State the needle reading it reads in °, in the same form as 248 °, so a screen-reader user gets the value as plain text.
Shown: 85 °
